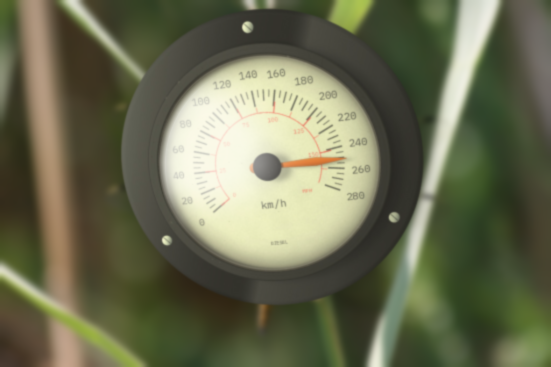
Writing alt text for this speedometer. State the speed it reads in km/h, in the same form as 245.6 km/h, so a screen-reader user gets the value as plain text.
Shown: 250 km/h
